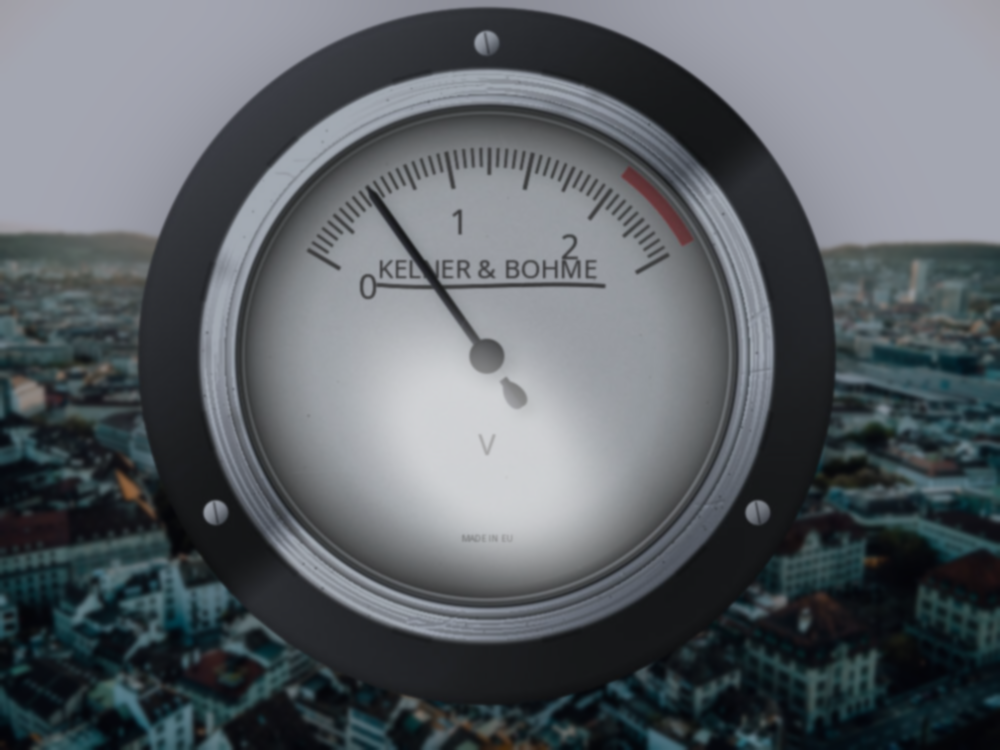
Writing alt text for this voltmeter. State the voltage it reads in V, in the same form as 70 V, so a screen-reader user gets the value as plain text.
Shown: 0.5 V
